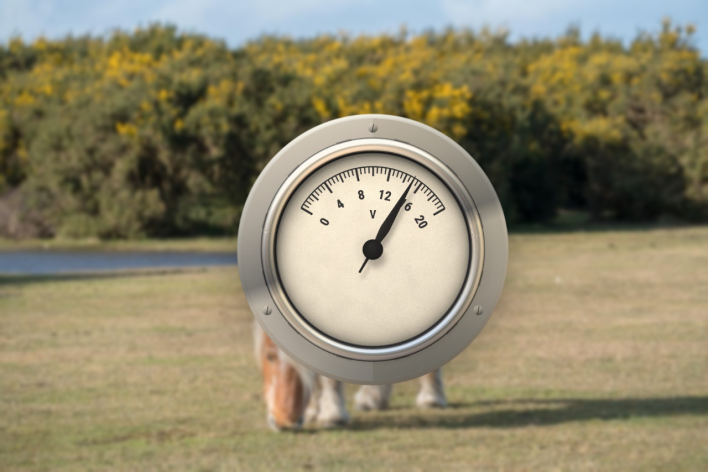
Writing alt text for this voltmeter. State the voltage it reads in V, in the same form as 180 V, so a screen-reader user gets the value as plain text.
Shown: 15 V
